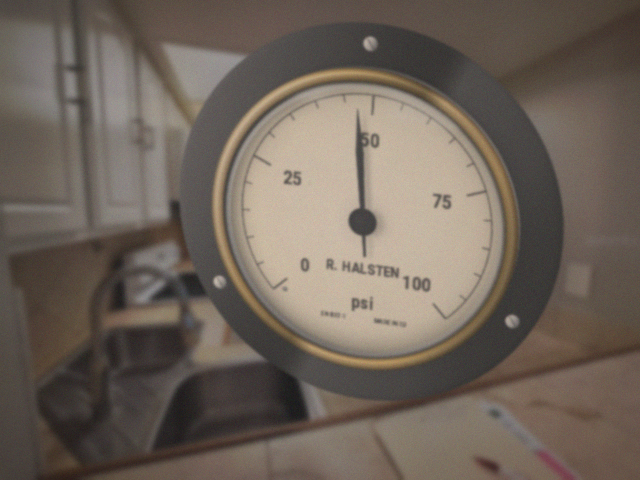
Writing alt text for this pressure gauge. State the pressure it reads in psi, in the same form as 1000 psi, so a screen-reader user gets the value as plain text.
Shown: 47.5 psi
